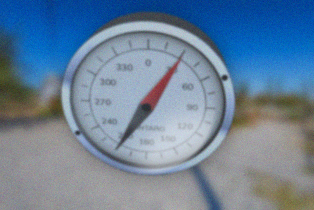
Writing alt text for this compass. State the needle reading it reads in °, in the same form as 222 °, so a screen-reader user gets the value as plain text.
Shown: 30 °
